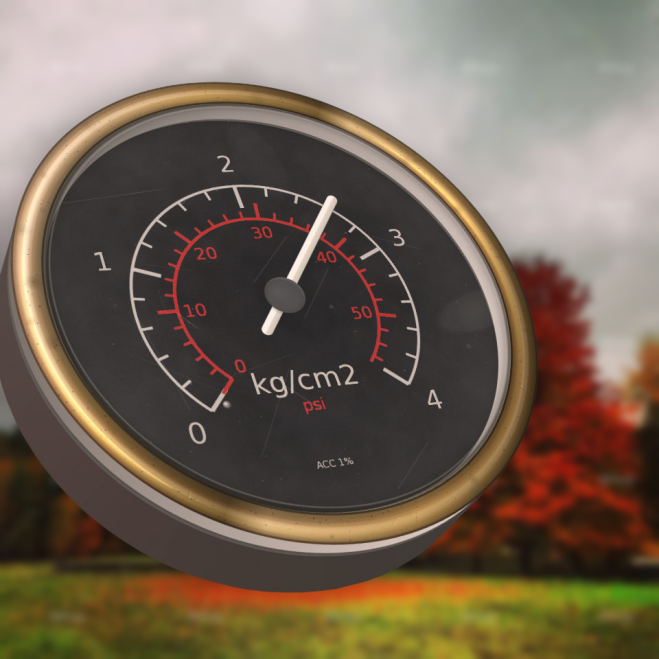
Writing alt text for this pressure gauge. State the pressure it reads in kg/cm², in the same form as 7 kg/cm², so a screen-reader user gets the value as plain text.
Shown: 2.6 kg/cm²
